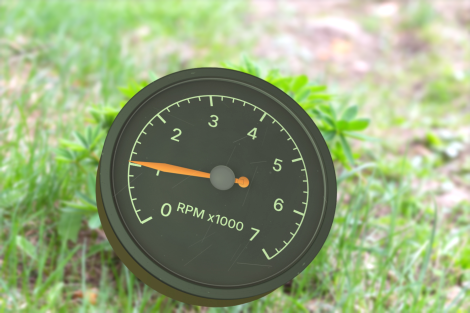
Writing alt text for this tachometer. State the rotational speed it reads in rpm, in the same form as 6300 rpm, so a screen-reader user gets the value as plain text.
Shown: 1000 rpm
